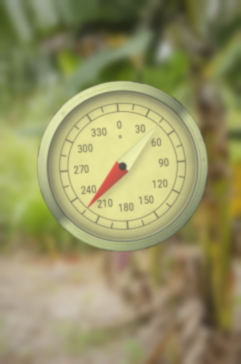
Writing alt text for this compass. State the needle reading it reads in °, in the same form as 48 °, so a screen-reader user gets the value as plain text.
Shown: 225 °
